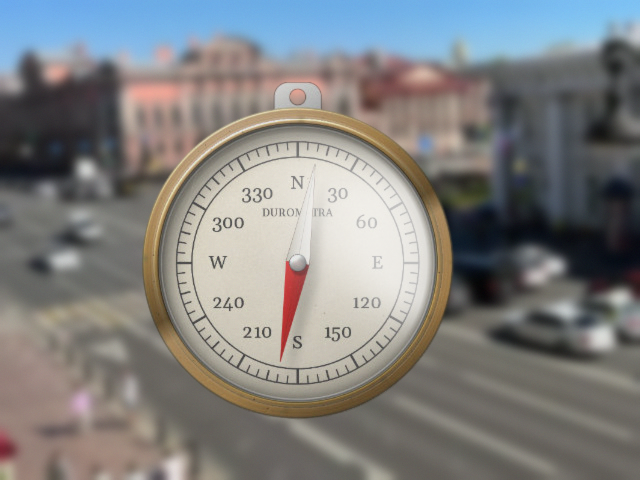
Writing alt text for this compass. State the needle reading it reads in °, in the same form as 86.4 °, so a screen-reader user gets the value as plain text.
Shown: 190 °
